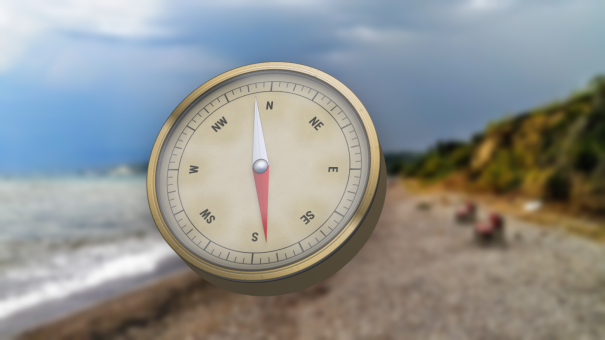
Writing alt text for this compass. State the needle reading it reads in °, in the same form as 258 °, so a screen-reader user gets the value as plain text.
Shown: 170 °
